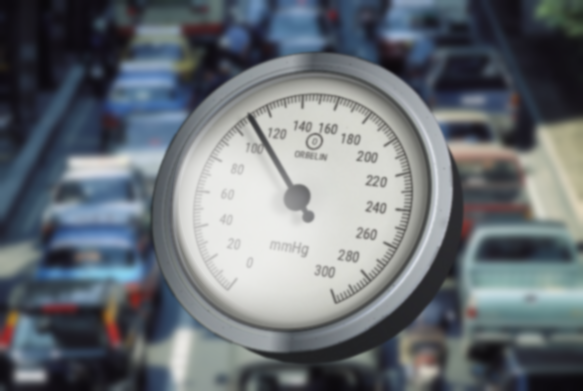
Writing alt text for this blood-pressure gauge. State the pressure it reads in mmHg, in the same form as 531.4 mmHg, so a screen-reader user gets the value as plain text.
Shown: 110 mmHg
